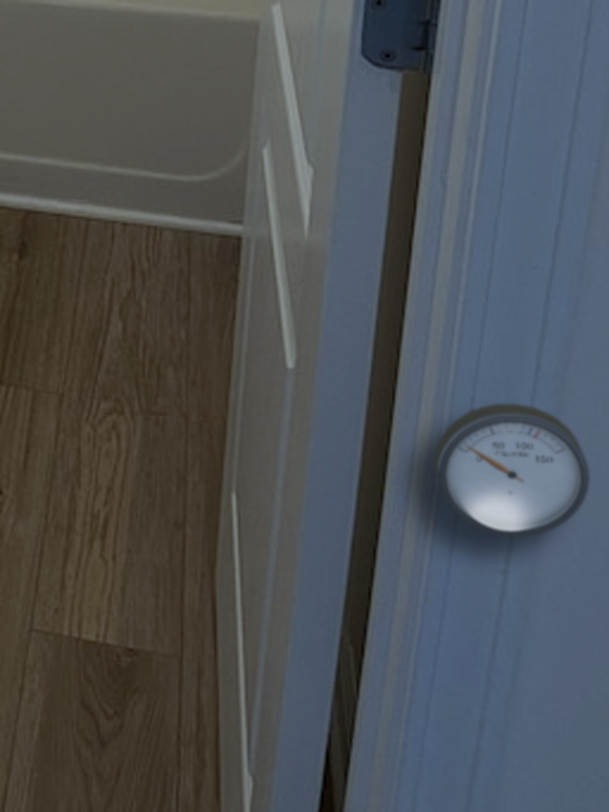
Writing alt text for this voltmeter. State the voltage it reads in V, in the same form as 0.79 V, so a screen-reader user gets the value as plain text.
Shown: 10 V
